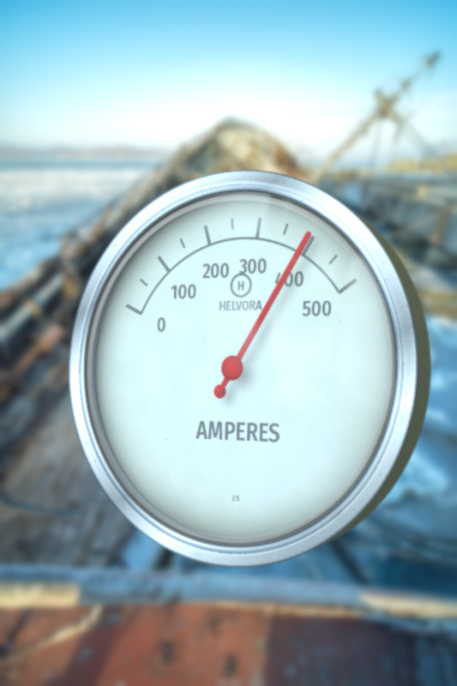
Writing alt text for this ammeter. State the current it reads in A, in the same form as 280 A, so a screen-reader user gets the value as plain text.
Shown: 400 A
